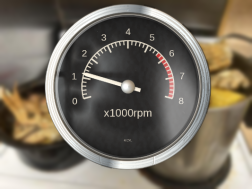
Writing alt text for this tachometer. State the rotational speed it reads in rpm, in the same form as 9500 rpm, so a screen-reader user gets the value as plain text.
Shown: 1200 rpm
